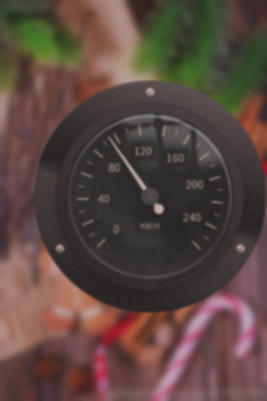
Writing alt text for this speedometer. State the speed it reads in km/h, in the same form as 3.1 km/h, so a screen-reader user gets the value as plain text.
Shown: 95 km/h
